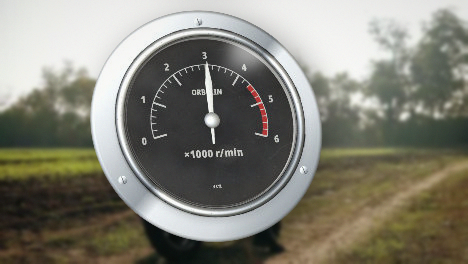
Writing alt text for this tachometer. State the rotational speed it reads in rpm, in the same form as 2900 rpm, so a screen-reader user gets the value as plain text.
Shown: 3000 rpm
